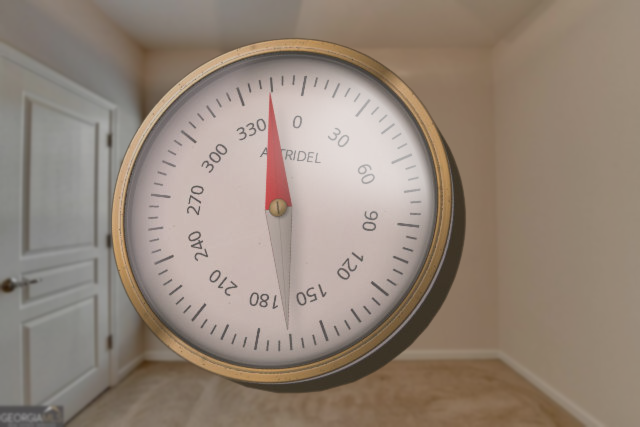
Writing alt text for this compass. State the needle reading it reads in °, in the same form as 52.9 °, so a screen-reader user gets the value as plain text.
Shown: 345 °
